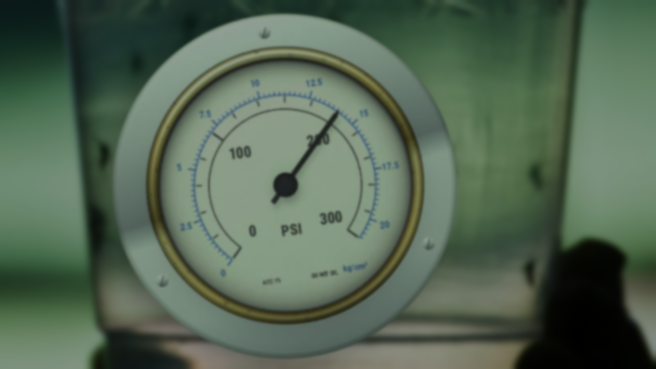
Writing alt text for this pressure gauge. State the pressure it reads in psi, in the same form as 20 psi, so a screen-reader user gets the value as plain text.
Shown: 200 psi
